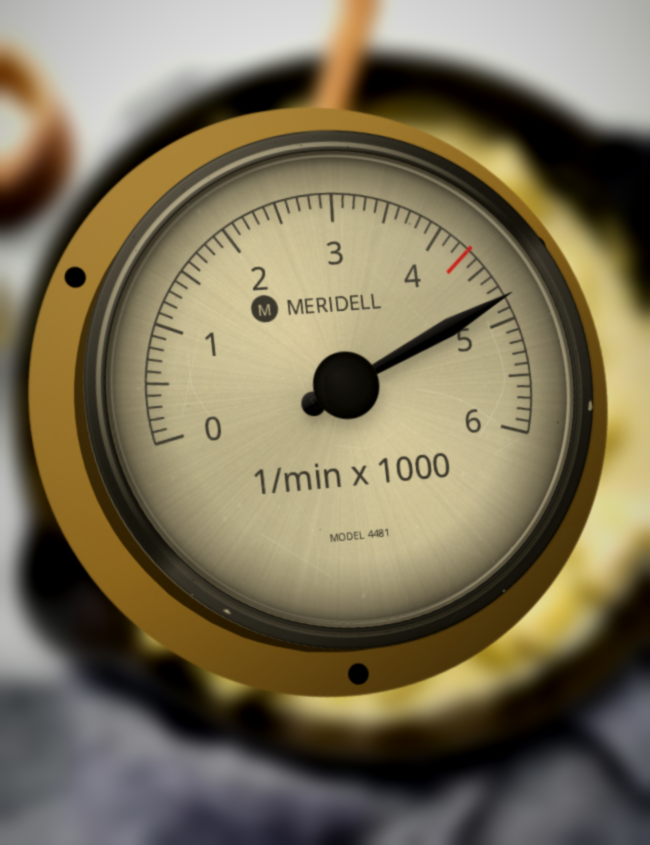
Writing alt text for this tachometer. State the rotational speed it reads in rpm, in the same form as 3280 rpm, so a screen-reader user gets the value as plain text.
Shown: 4800 rpm
